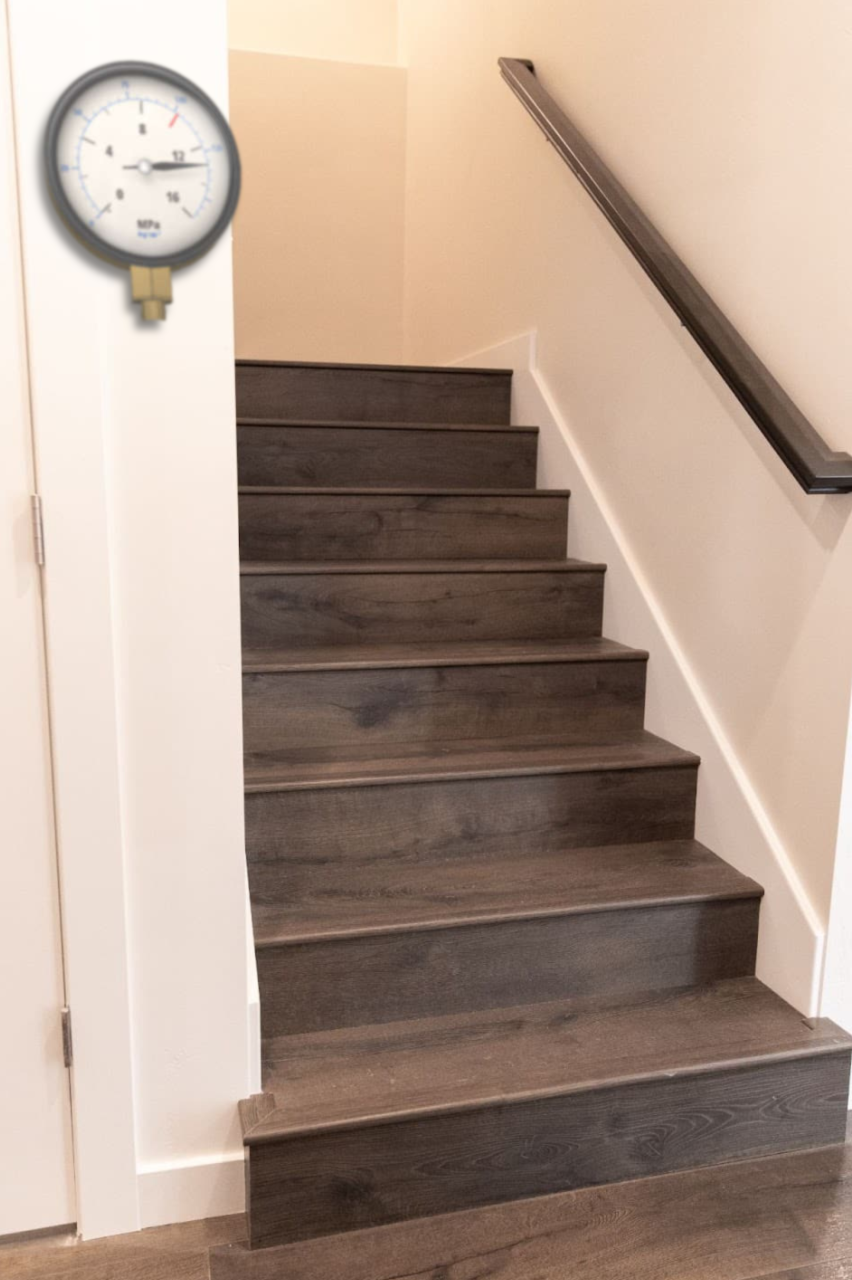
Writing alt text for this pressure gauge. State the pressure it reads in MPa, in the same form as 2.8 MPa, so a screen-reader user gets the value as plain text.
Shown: 13 MPa
